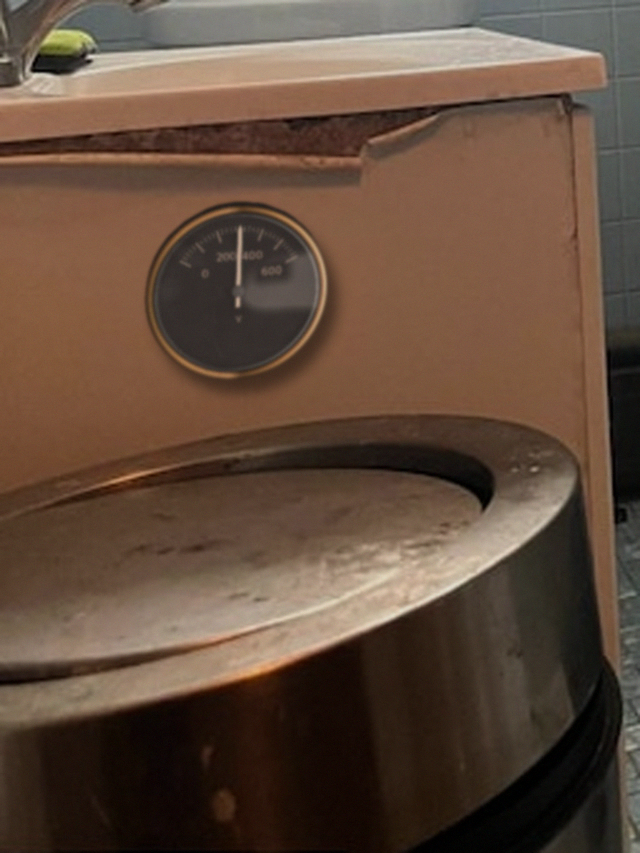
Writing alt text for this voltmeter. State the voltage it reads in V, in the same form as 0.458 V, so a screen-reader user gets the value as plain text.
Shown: 300 V
